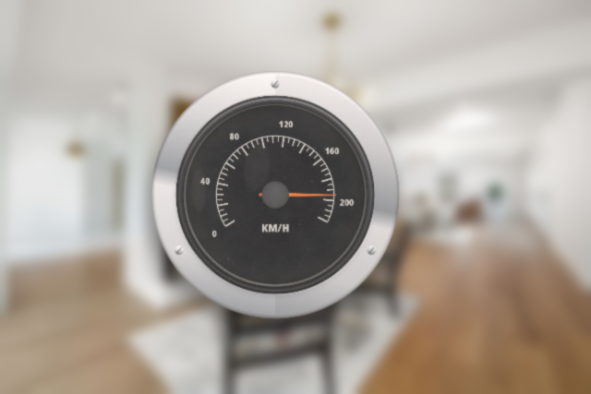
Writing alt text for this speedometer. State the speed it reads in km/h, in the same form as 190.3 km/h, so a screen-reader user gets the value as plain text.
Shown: 195 km/h
